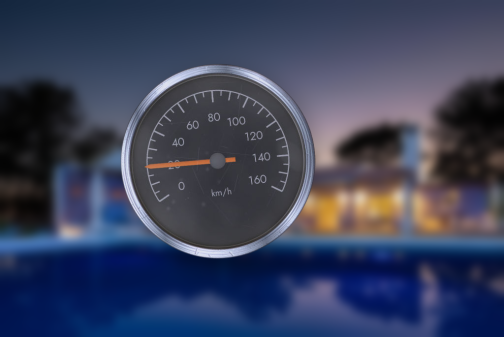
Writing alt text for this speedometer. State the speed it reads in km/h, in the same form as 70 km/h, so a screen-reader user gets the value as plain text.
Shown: 20 km/h
